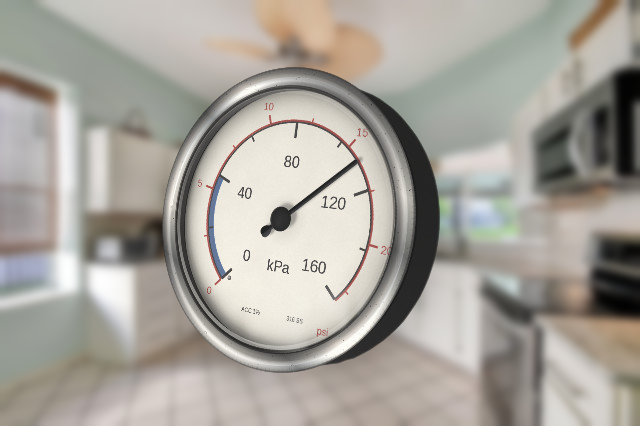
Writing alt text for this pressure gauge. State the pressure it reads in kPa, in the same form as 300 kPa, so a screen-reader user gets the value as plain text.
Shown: 110 kPa
